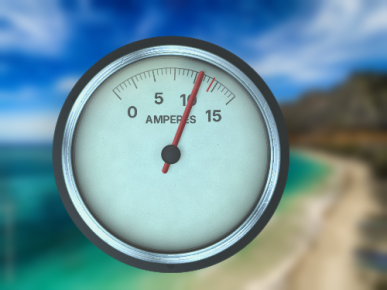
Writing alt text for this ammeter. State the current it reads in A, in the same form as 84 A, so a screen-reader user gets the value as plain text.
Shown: 10.5 A
